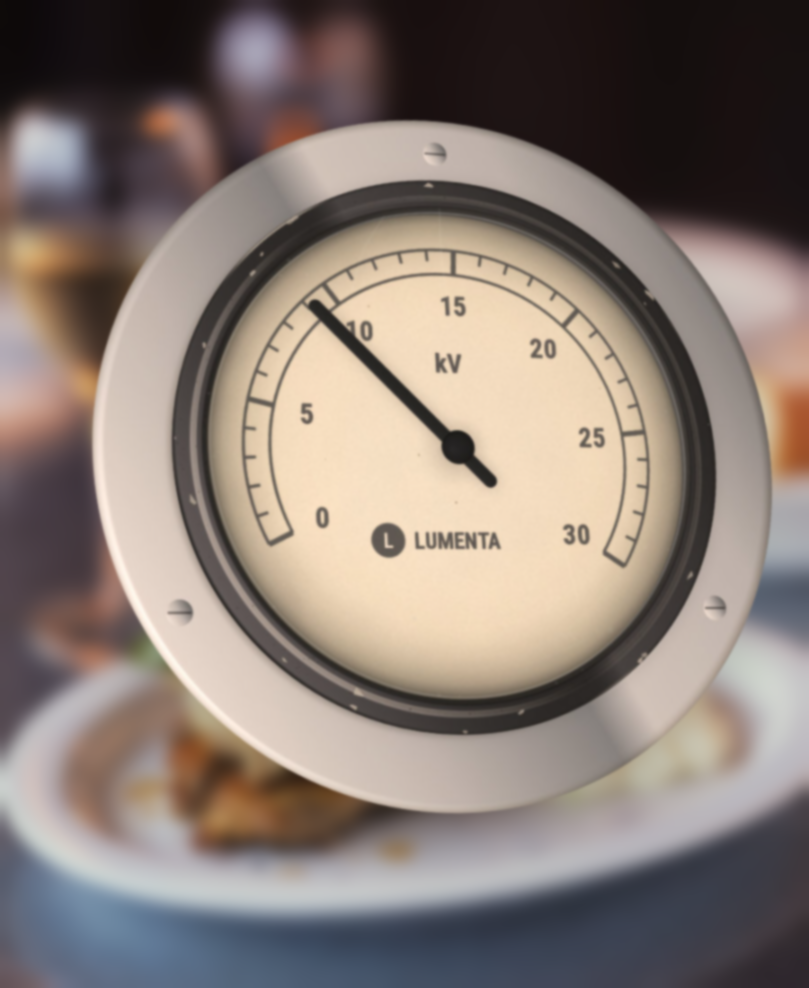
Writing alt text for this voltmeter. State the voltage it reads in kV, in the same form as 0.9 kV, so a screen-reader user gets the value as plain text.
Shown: 9 kV
